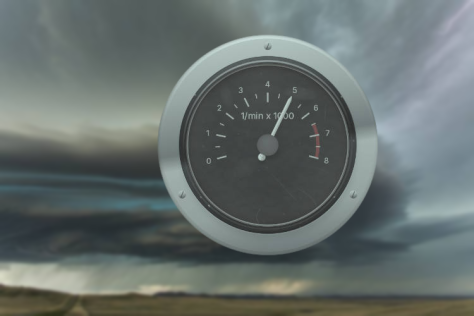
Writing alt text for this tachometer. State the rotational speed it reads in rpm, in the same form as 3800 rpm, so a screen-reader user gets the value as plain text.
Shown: 5000 rpm
